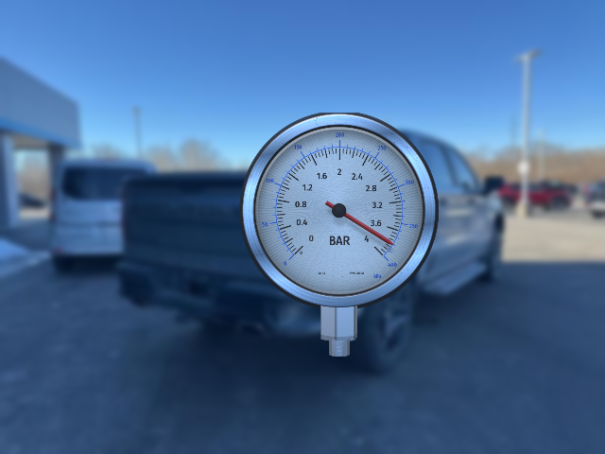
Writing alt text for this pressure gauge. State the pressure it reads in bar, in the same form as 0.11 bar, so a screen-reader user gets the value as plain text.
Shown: 3.8 bar
